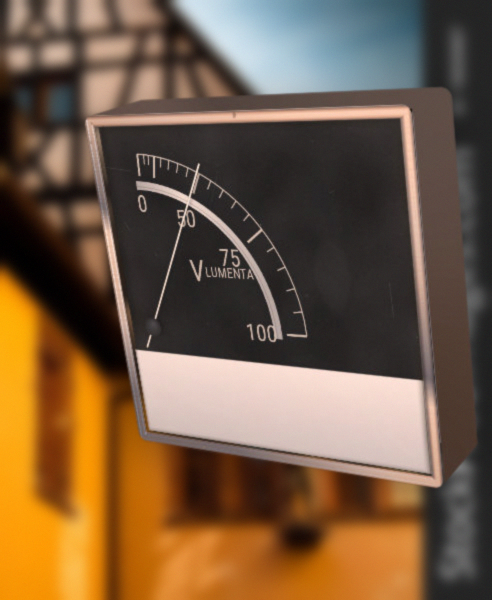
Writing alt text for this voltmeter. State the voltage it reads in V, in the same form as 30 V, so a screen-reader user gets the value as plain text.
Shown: 50 V
